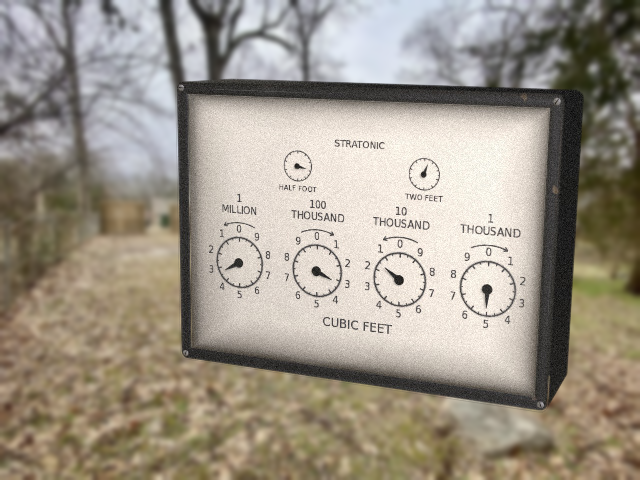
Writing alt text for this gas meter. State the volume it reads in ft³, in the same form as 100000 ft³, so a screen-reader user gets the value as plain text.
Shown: 331500 ft³
